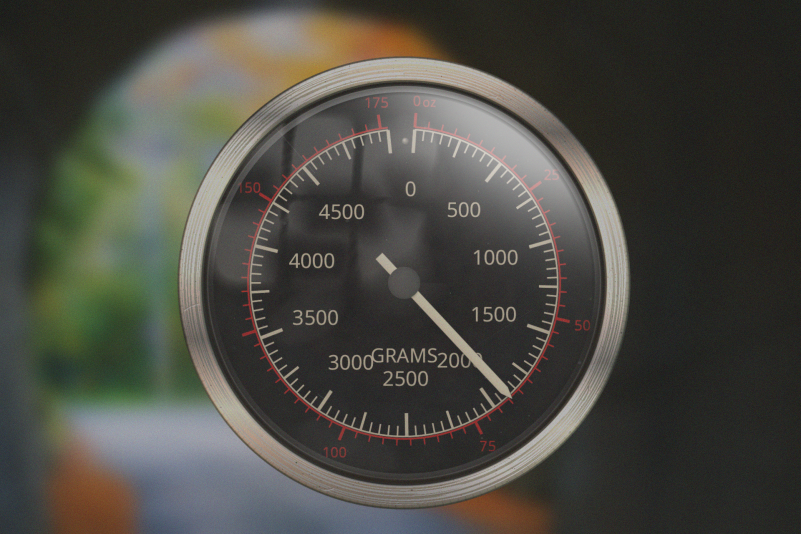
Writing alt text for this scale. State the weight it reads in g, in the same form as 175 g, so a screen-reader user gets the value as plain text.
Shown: 1900 g
